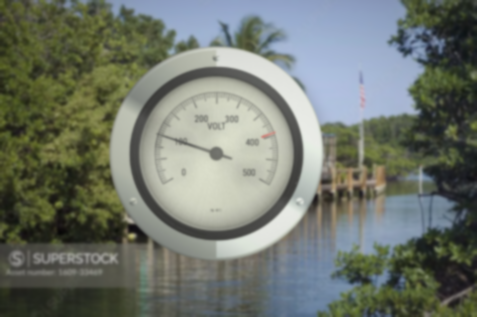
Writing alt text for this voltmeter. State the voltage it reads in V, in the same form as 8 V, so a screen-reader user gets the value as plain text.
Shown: 100 V
